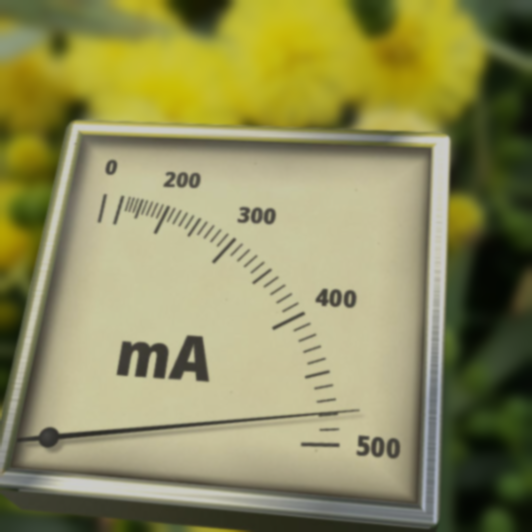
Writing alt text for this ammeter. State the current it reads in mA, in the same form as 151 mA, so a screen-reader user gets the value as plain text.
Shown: 480 mA
